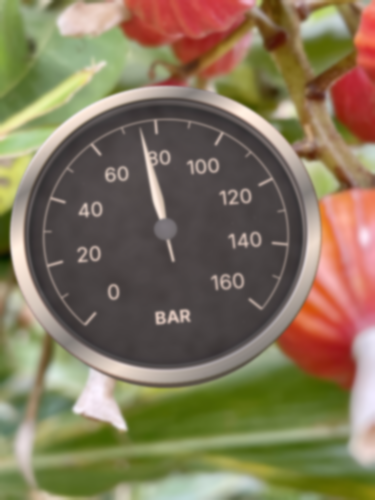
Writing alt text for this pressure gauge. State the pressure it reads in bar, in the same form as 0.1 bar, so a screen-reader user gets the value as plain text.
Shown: 75 bar
